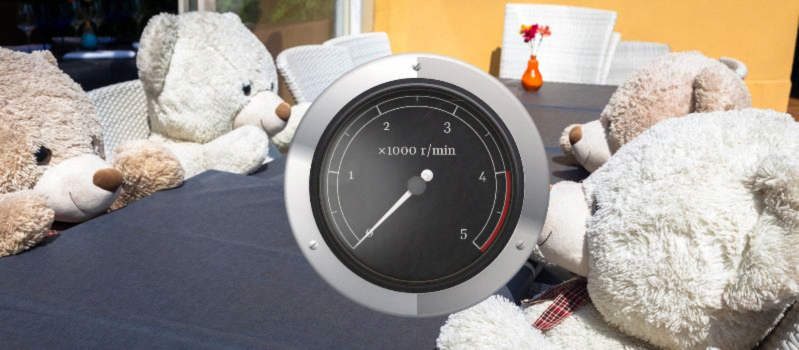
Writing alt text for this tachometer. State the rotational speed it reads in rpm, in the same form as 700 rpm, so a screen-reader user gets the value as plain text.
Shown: 0 rpm
